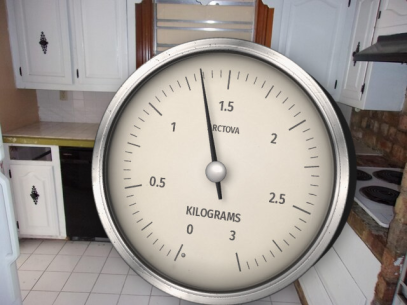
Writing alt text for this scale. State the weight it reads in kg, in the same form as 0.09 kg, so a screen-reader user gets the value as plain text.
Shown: 1.35 kg
